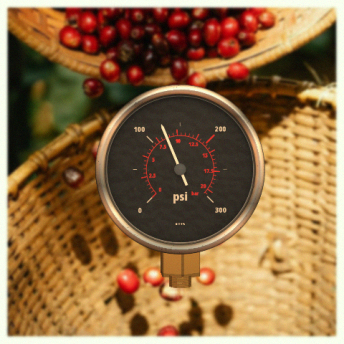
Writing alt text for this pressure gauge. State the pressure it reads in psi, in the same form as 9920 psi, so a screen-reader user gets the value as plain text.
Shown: 125 psi
